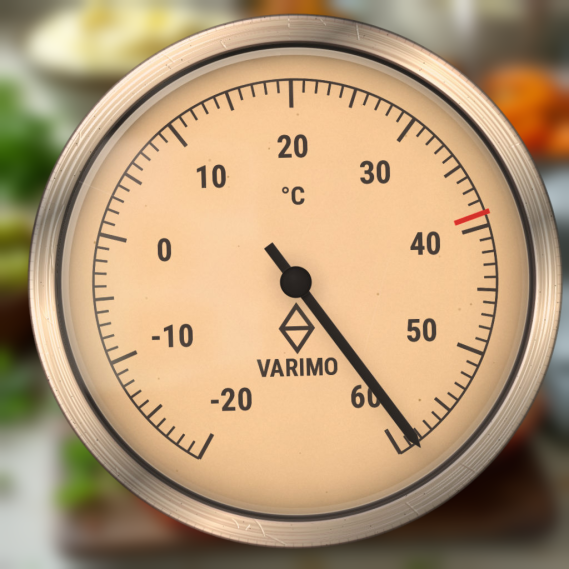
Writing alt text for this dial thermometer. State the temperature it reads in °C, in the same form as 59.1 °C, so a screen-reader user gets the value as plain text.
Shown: 58.5 °C
